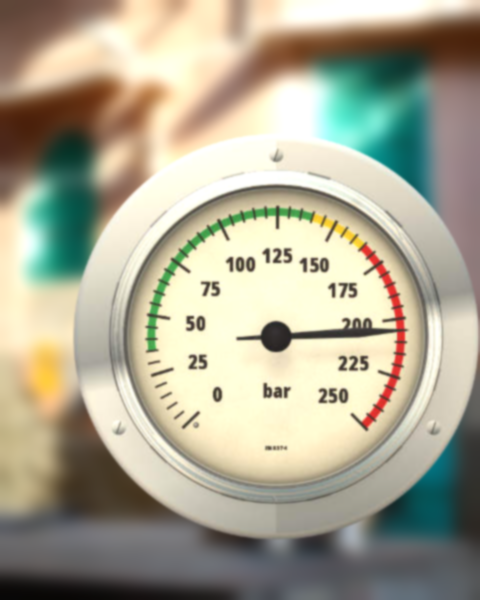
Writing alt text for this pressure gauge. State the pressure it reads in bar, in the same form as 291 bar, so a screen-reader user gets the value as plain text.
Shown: 205 bar
